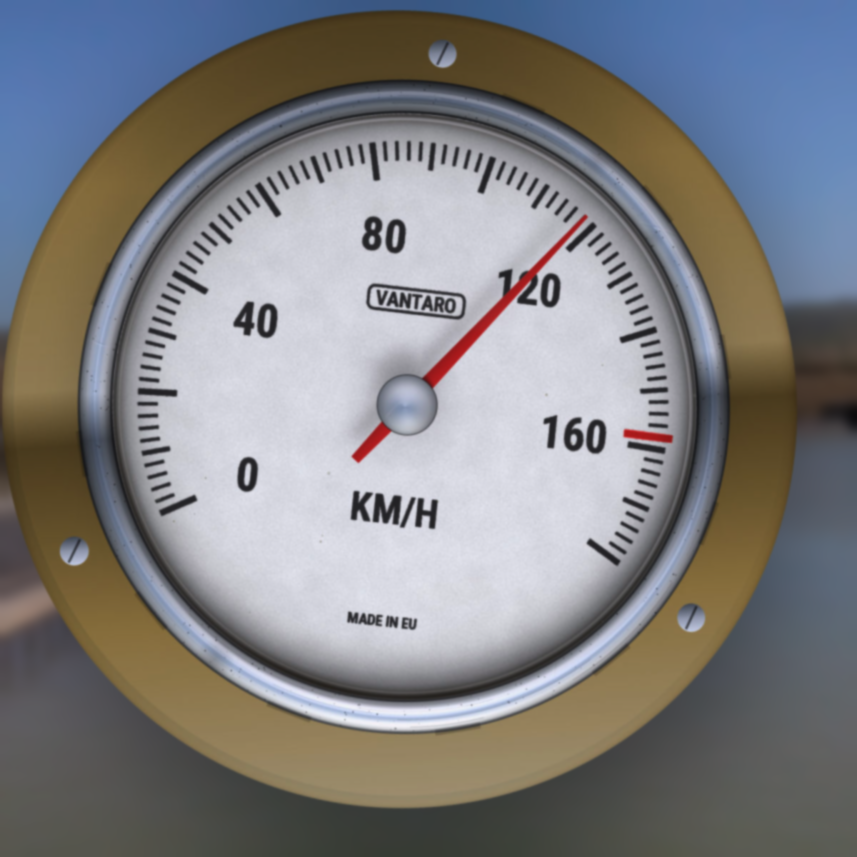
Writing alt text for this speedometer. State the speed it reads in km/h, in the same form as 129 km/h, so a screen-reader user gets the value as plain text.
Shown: 118 km/h
